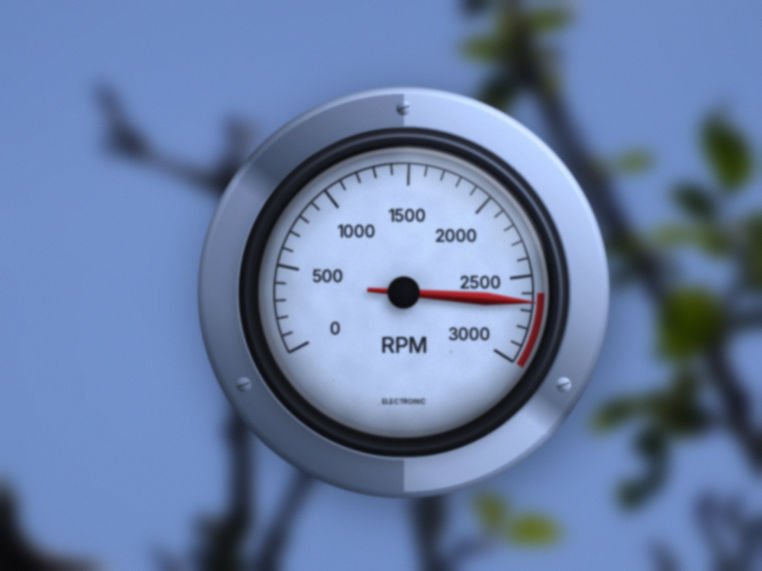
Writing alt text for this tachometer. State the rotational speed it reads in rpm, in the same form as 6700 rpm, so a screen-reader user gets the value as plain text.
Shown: 2650 rpm
